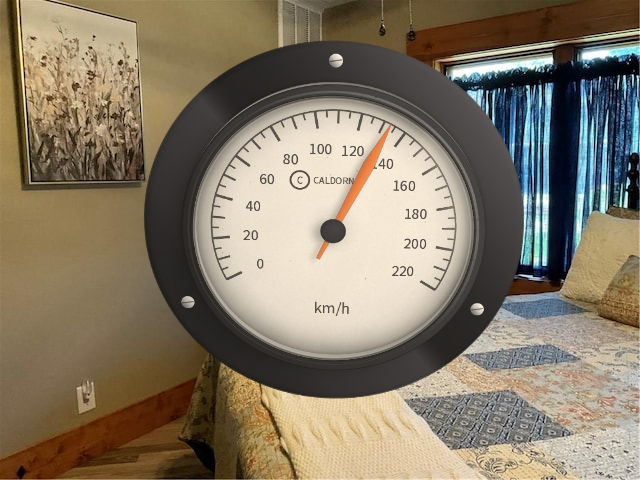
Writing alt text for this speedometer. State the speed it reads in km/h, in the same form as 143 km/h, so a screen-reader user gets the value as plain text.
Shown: 132.5 km/h
